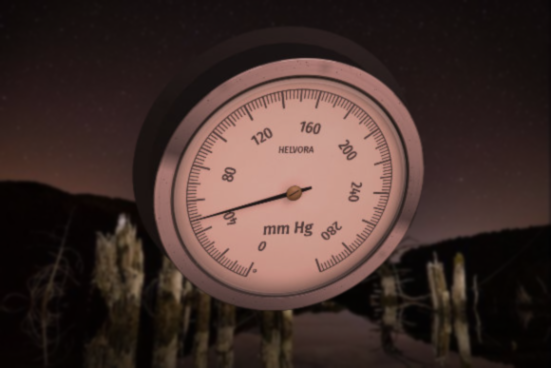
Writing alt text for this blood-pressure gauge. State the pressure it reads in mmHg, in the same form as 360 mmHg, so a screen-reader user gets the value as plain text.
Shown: 50 mmHg
